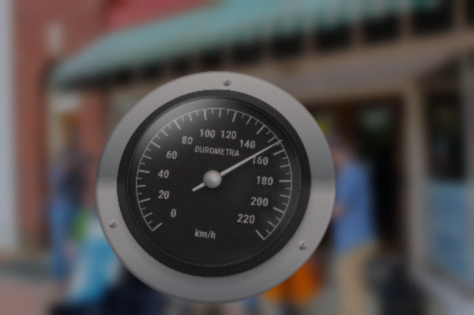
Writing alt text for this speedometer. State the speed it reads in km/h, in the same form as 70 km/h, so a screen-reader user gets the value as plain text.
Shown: 155 km/h
